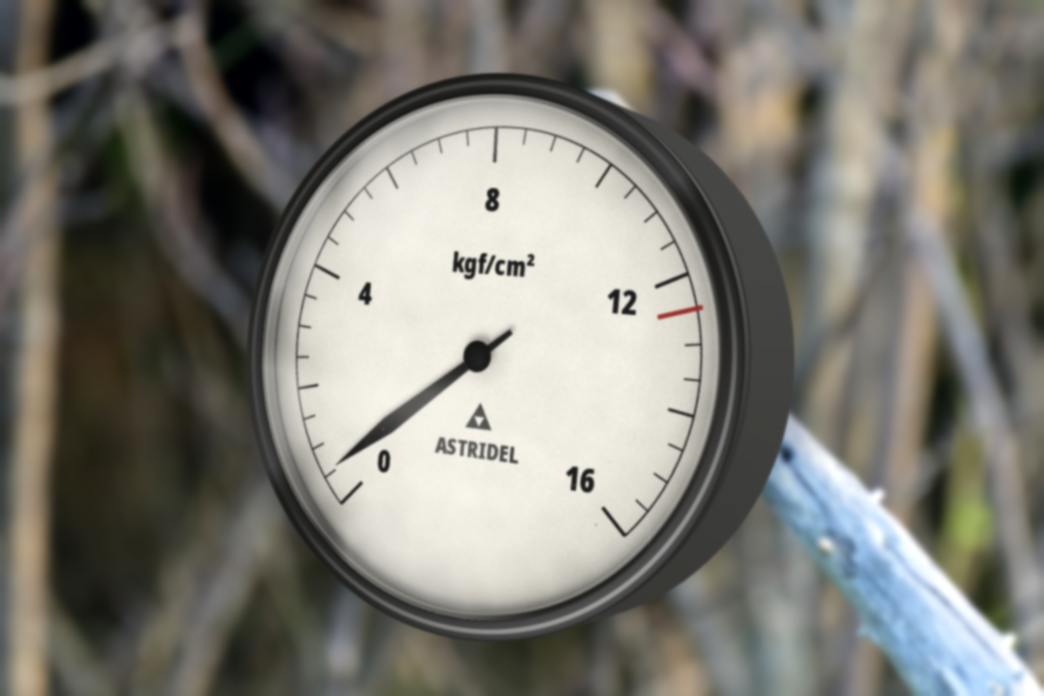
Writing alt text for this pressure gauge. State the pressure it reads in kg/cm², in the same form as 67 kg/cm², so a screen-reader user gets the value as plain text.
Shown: 0.5 kg/cm²
